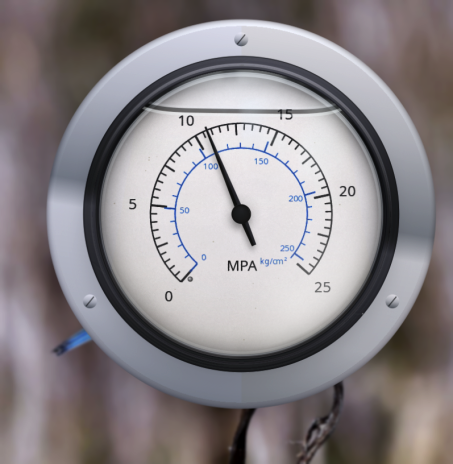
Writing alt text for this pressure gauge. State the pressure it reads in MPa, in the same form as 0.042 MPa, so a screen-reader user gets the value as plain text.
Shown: 10.75 MPa
